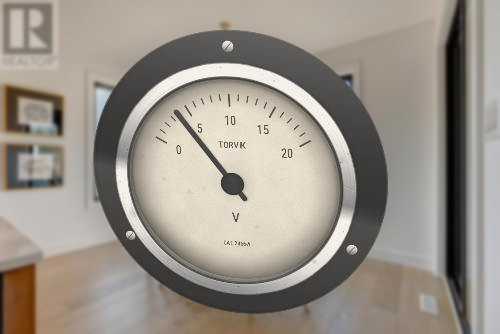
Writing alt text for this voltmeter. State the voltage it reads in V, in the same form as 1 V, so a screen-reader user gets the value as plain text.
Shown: 4 V
